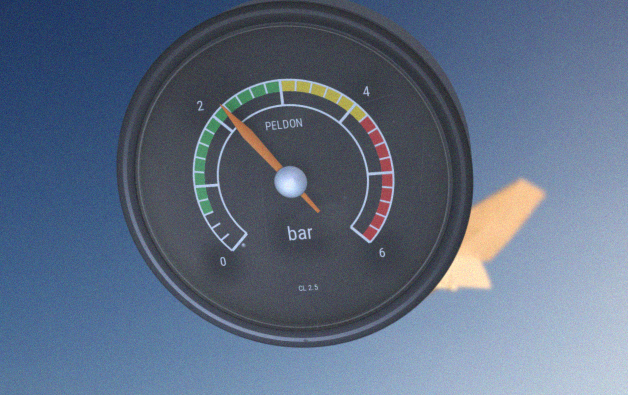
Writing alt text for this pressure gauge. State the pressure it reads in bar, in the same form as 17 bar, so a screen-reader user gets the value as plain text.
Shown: 2.2 bar
